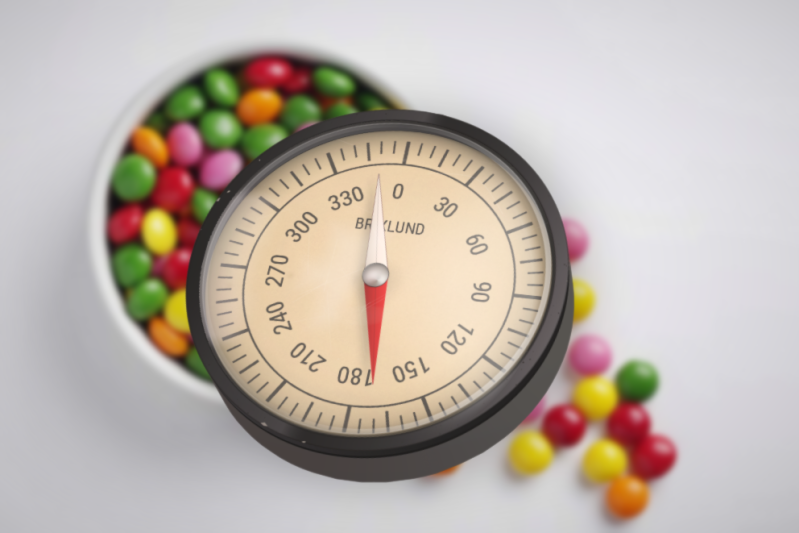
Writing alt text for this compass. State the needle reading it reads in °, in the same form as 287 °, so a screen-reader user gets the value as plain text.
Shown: 170 °
